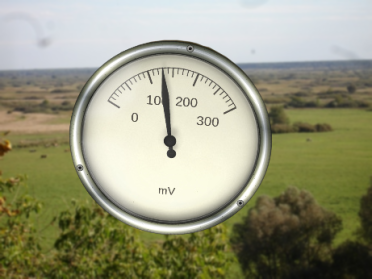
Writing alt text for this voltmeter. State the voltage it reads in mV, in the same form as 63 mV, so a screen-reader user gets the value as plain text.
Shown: 130 mV
